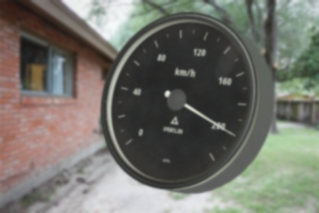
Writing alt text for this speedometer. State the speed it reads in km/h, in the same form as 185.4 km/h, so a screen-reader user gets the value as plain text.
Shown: 200 km/h
